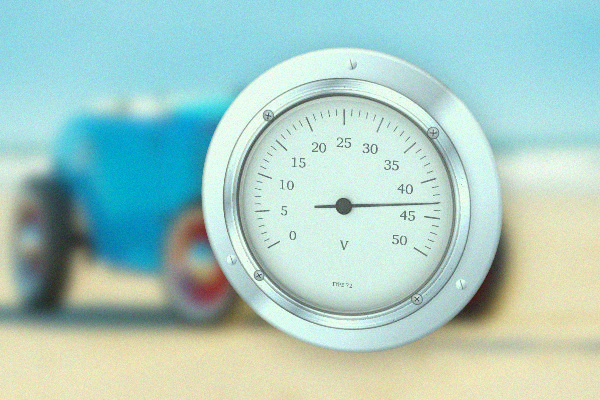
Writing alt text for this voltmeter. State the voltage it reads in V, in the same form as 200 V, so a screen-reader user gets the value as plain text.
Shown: 43 V
